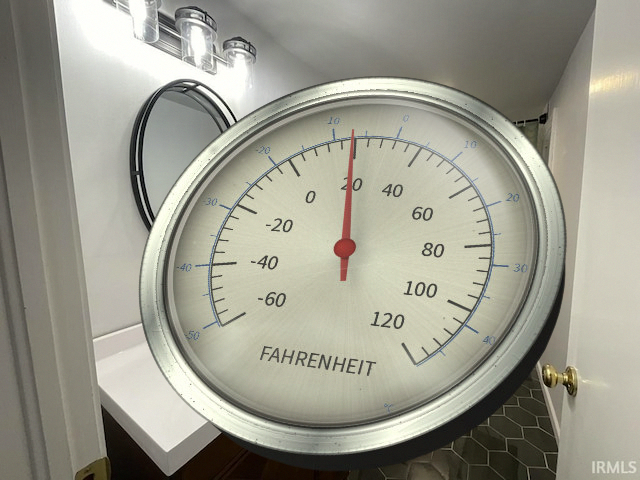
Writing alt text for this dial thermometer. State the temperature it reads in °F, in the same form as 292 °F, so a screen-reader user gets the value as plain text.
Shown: 20 °F
